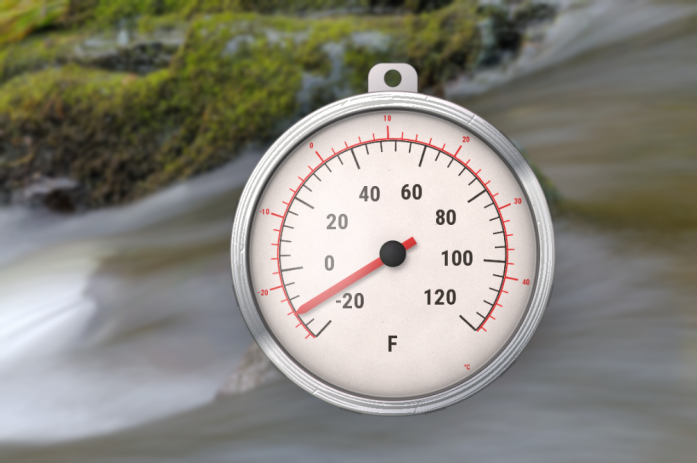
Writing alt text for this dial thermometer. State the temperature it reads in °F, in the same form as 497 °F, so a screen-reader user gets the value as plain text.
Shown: -12 °F
